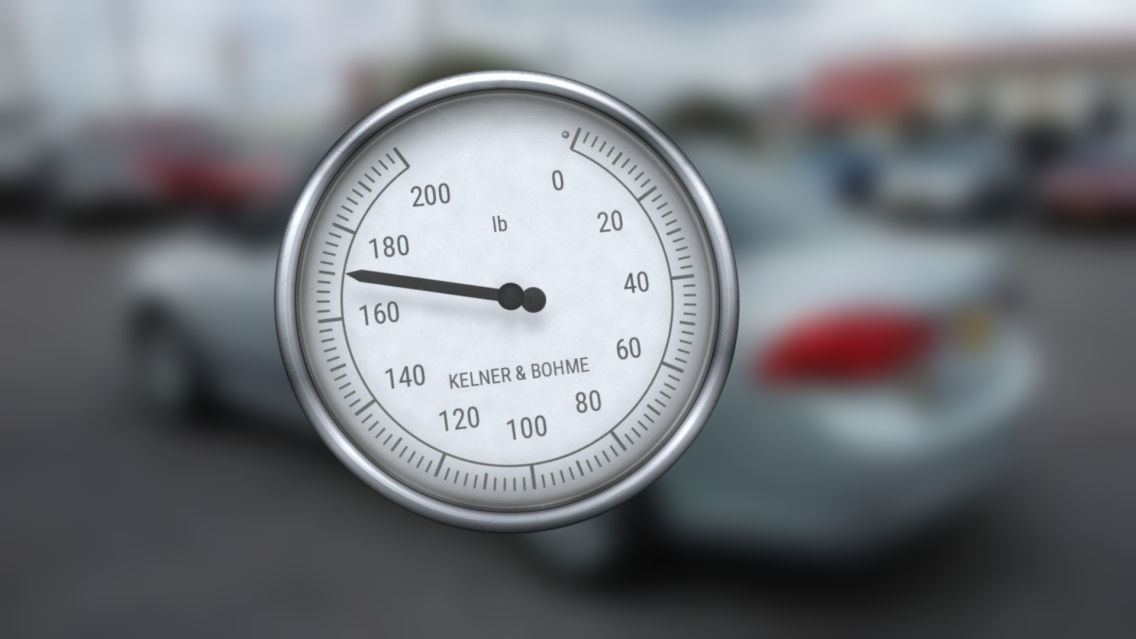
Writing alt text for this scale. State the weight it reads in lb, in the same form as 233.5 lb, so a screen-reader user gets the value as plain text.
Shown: 170 lb
